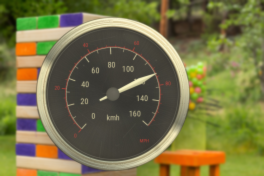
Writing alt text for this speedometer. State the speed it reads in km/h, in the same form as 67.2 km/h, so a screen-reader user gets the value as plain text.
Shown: 120 km/h
